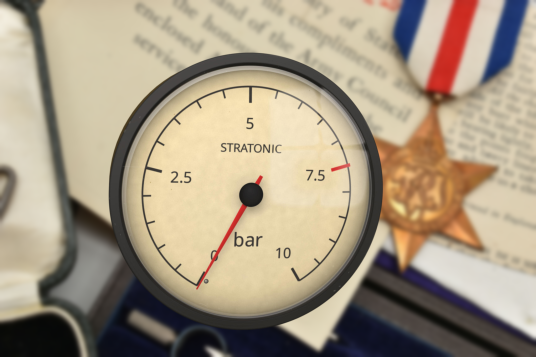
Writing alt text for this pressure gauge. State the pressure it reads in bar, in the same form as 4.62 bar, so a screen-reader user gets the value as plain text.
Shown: 0 bar
